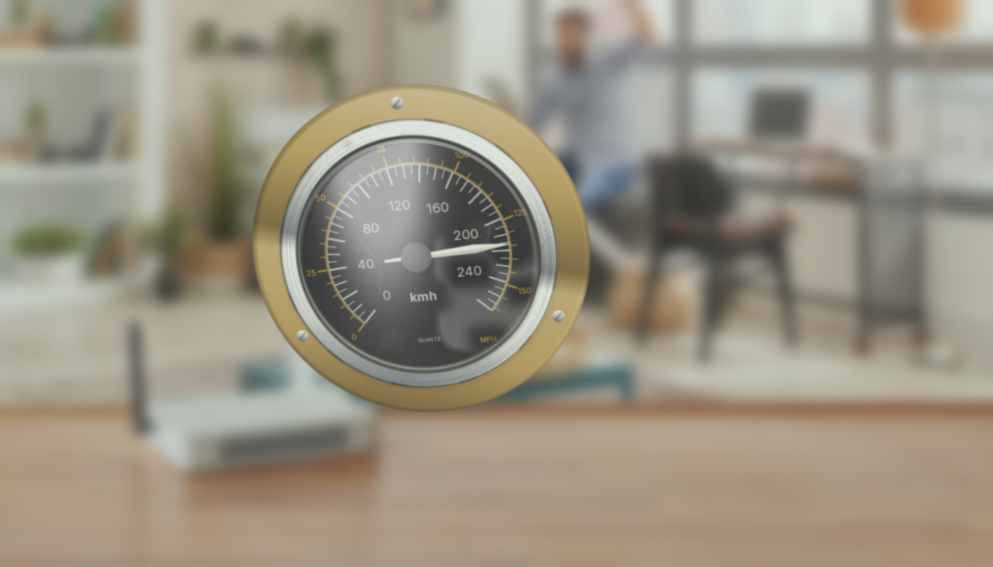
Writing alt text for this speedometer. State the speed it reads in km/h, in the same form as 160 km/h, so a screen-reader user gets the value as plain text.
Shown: 215 km/h
